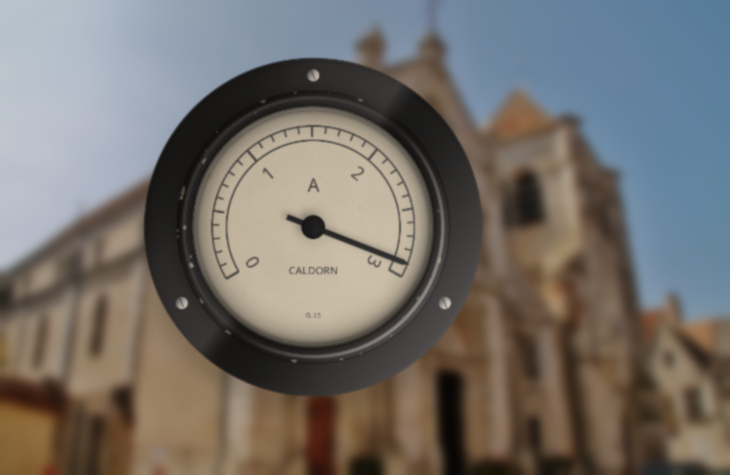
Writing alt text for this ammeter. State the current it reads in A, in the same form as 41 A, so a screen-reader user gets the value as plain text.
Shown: 2.9 A
